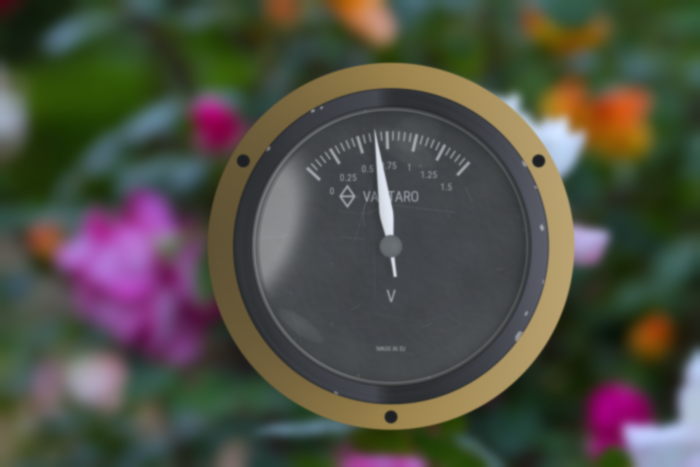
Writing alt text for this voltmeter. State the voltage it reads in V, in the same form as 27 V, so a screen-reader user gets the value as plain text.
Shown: 0.65 V
